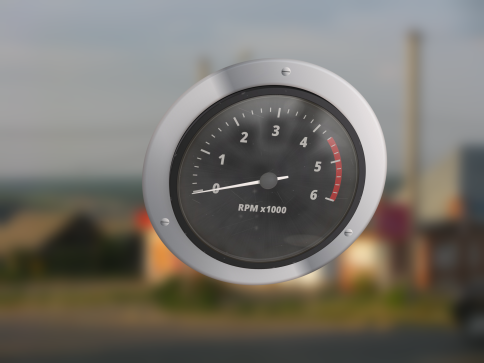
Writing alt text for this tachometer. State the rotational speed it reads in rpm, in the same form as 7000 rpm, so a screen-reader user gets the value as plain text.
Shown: 0 rpm
